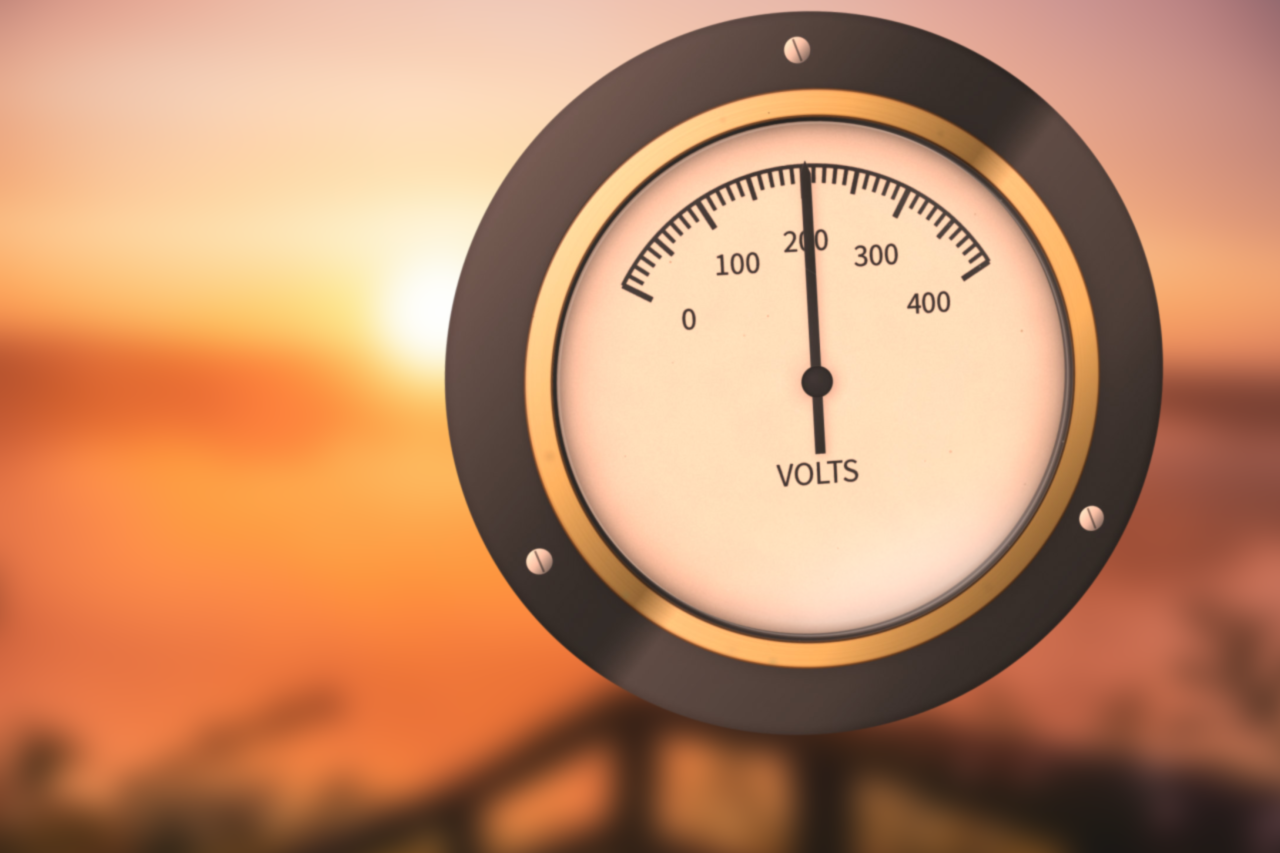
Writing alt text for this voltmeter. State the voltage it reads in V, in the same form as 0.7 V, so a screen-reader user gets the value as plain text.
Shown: 200 V
